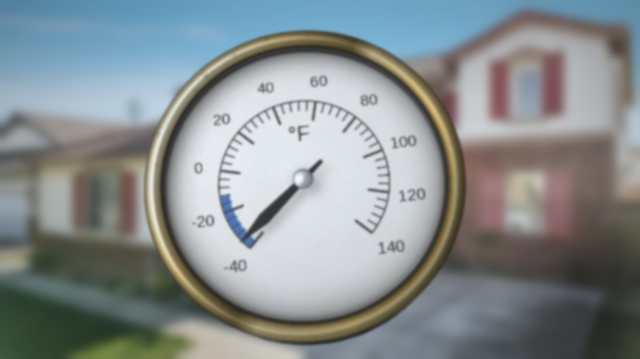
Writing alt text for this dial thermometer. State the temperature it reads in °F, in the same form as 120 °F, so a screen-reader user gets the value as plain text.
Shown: -36 °F
